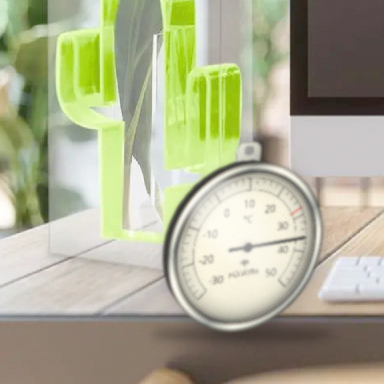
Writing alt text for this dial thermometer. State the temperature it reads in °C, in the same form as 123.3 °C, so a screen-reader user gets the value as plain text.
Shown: 36 °C
